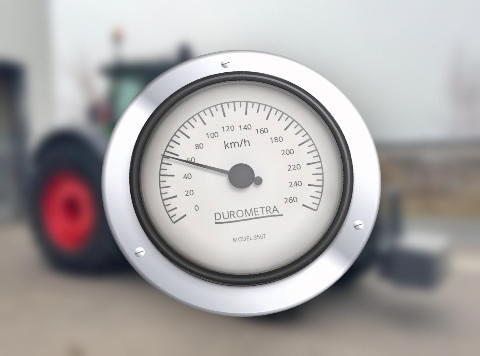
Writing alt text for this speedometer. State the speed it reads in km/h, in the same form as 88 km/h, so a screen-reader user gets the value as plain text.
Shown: 55 km/h
